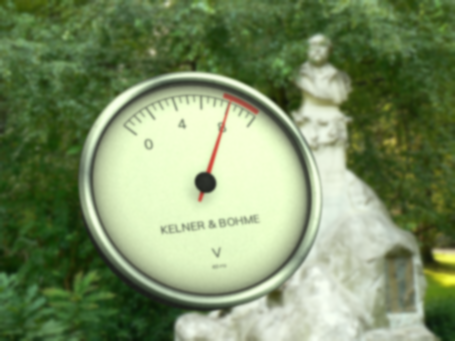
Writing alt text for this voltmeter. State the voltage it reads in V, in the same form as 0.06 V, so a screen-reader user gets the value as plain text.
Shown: 8 V
